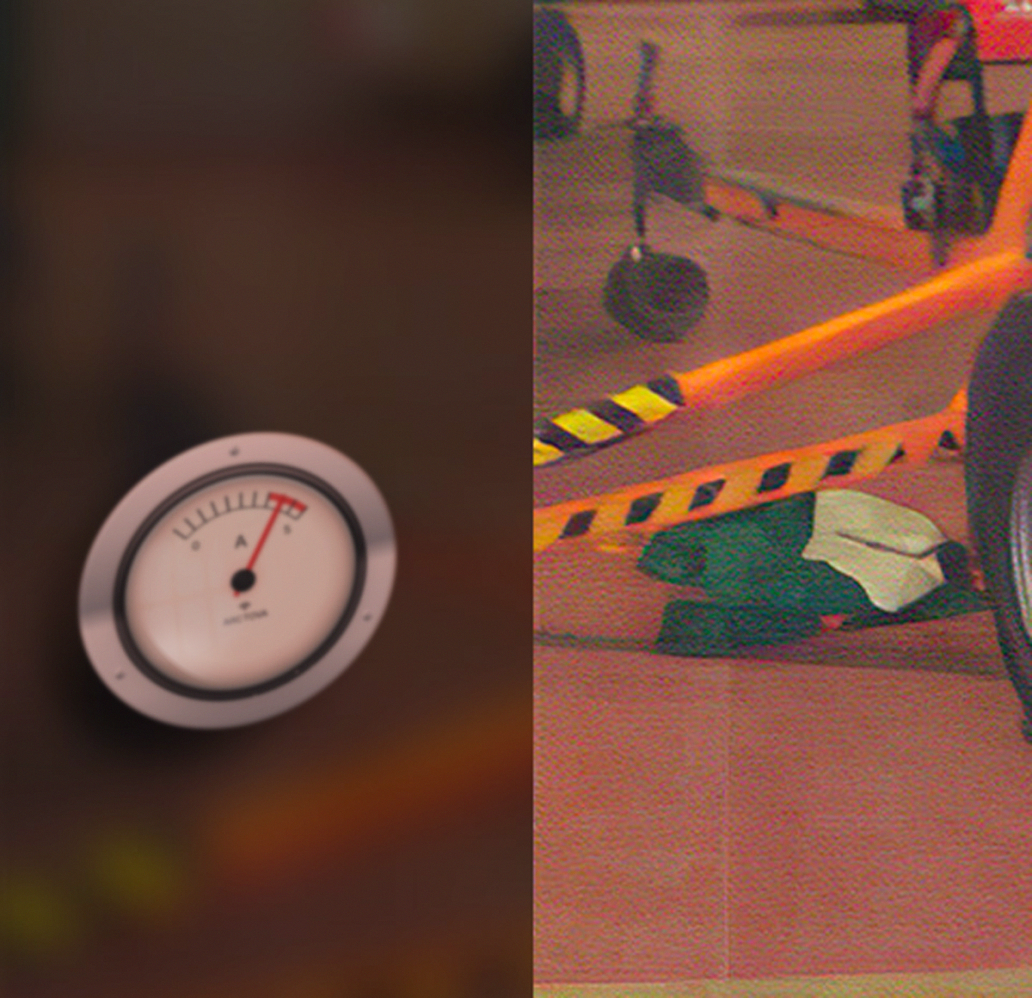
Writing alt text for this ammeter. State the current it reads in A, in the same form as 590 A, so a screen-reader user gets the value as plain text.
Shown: 4 A
